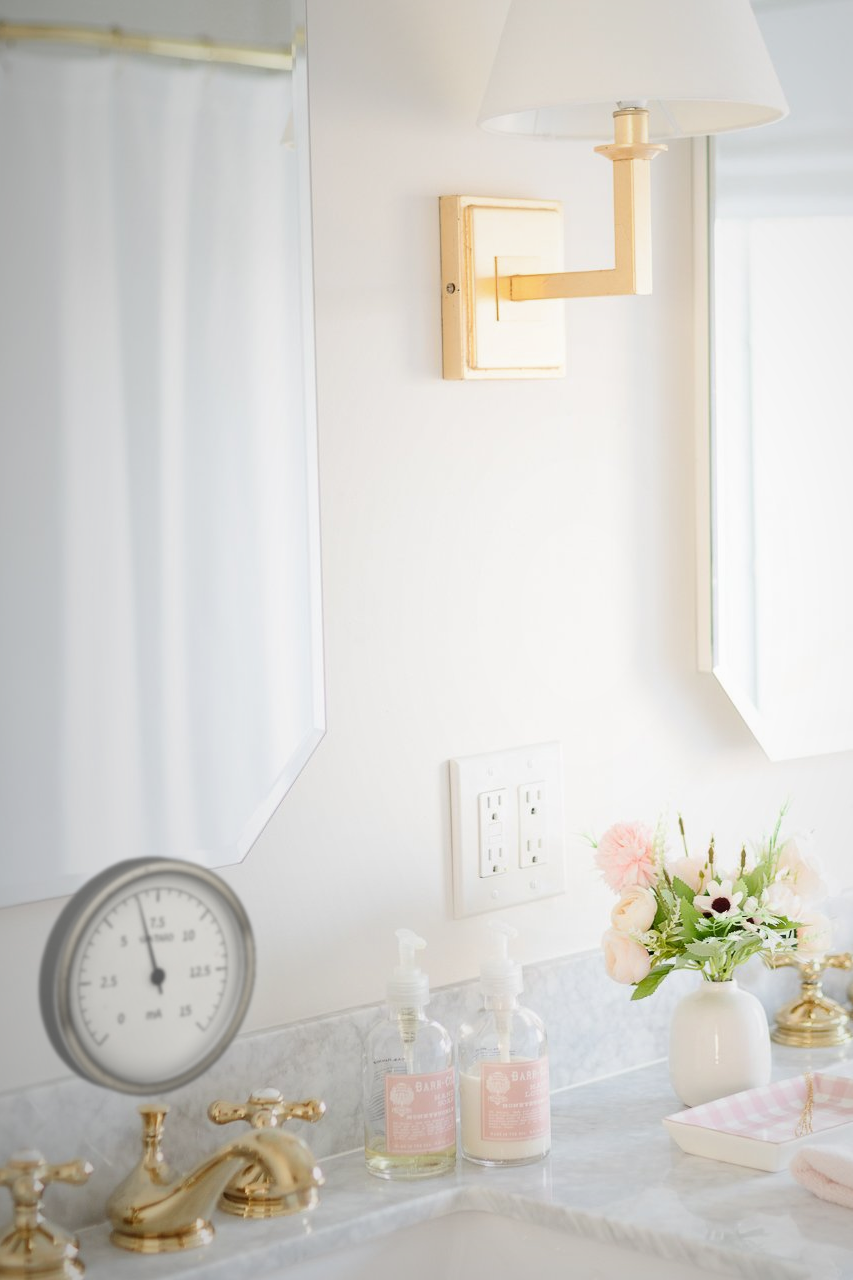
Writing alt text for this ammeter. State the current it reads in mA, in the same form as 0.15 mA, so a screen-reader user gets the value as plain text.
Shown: 6.5 mA
